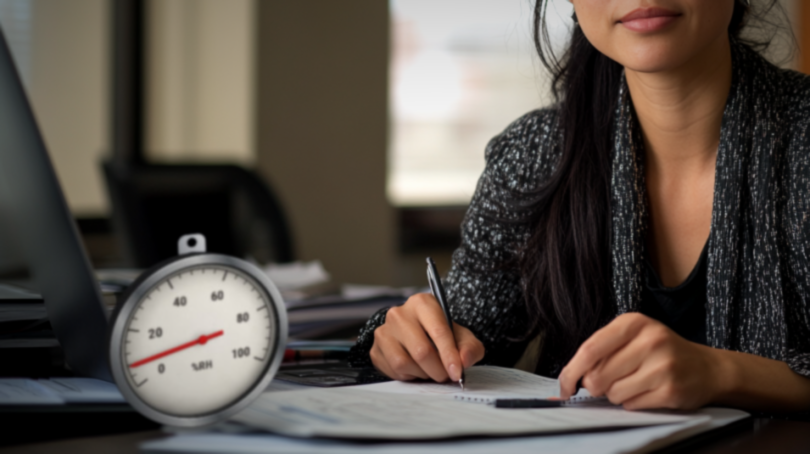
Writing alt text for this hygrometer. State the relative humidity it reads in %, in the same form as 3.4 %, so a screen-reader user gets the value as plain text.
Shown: 8 %
